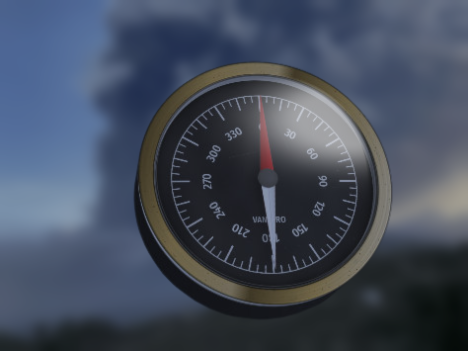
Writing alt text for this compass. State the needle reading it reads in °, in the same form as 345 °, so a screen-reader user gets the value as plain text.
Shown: 0 °
